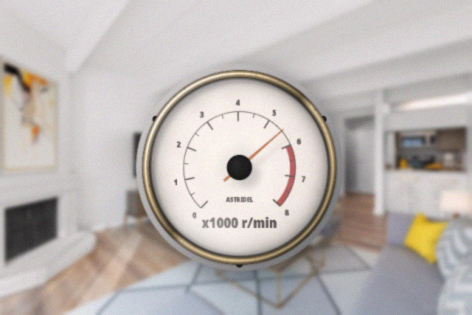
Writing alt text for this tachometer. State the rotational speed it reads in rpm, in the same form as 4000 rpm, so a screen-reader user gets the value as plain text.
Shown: 5500 rpm
